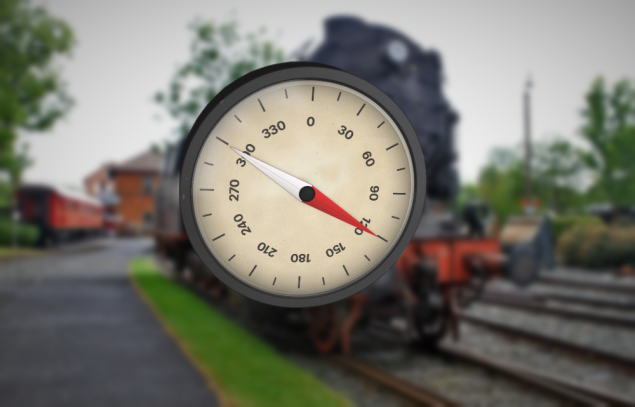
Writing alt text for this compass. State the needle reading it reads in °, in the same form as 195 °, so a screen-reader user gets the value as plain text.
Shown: 120 °
